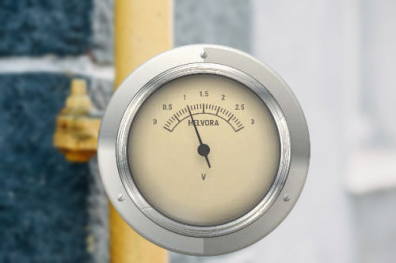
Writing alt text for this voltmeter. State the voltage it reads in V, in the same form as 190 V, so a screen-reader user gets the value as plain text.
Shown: 1 V
